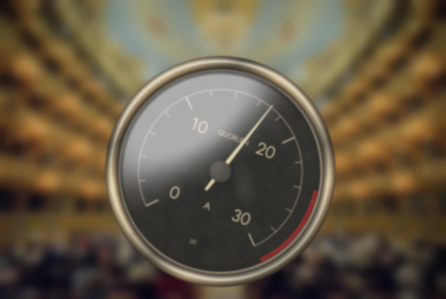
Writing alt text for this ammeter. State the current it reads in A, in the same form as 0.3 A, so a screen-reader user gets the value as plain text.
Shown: 17 A
